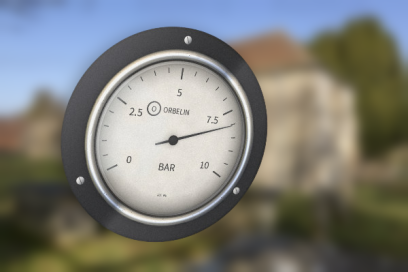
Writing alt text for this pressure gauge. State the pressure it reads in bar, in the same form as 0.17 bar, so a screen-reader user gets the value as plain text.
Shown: 8 bar
